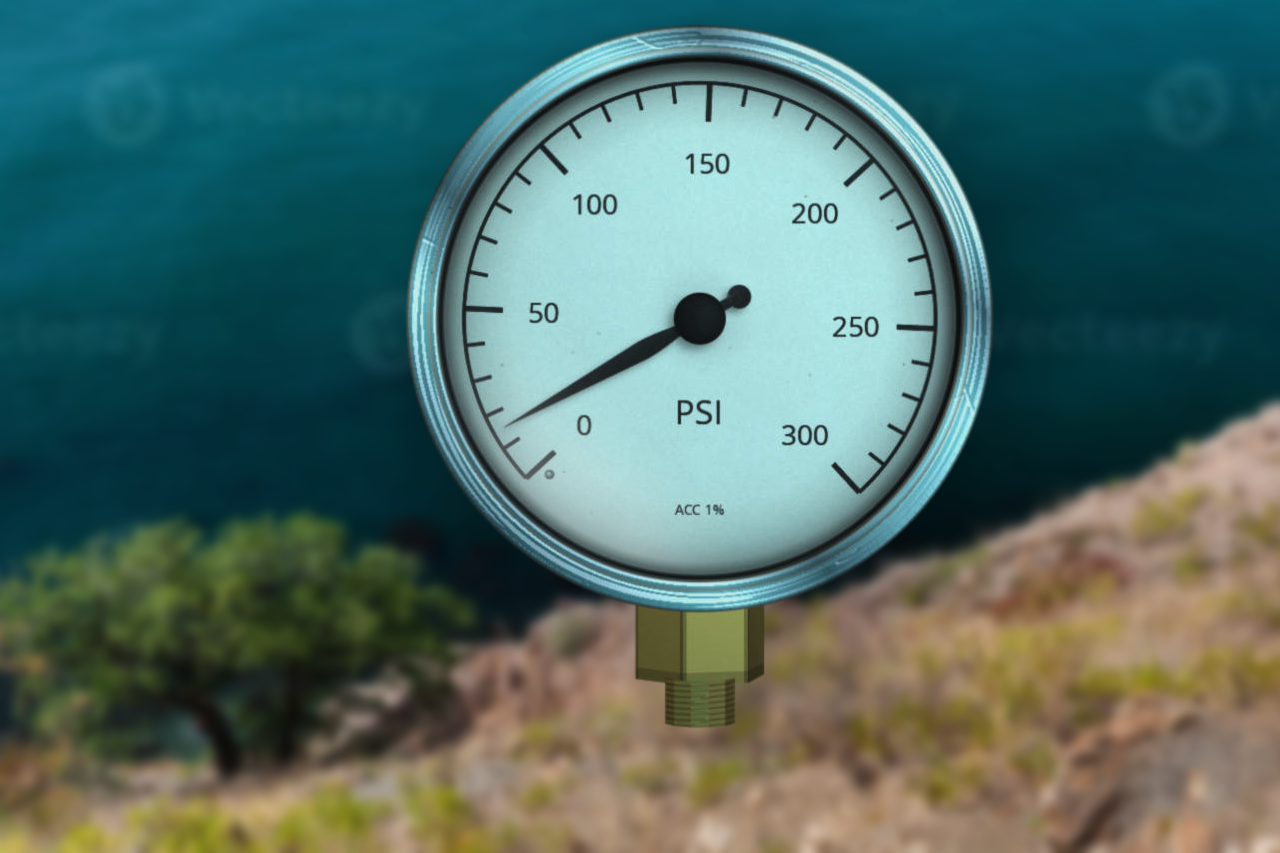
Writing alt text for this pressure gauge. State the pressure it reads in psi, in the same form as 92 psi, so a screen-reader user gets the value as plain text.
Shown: 15 psi
